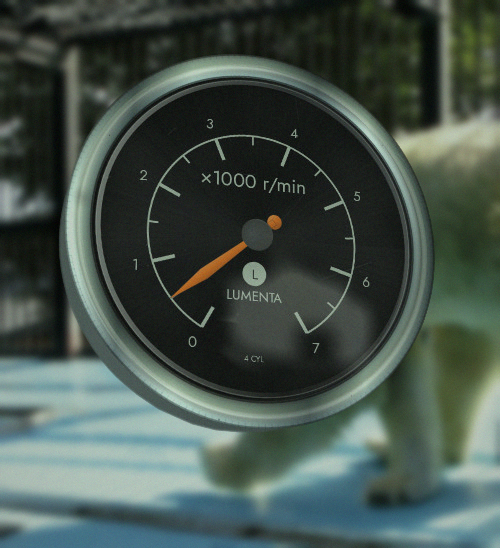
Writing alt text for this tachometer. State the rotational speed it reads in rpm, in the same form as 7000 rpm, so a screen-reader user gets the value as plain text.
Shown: 500 rpm
